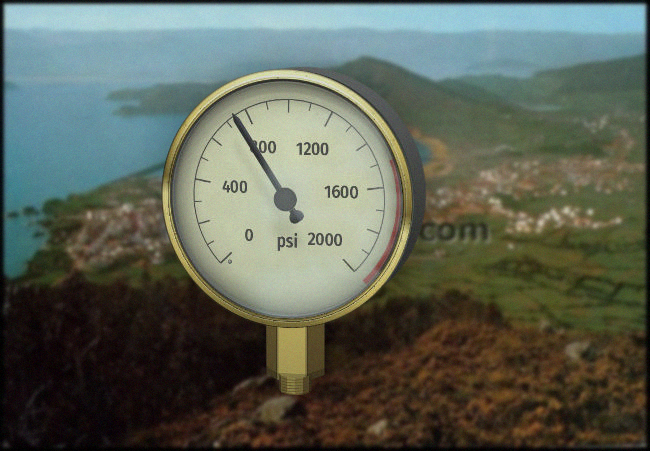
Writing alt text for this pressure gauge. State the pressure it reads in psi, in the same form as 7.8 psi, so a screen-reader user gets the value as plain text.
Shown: 750 psi
